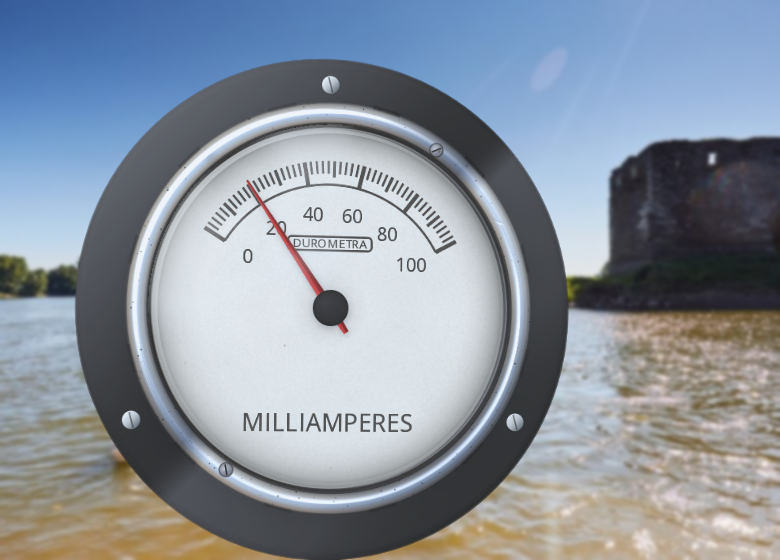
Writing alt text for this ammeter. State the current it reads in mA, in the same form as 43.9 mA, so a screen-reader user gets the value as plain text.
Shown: 20 mA
